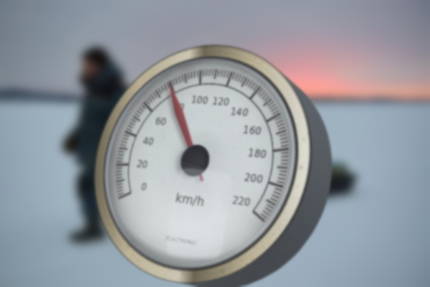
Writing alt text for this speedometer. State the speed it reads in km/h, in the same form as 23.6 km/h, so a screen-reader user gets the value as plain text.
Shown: 80 km/h
